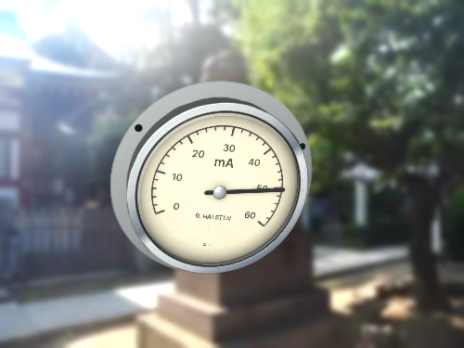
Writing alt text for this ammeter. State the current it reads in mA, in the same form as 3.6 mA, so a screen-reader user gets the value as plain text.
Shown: 50 mA
